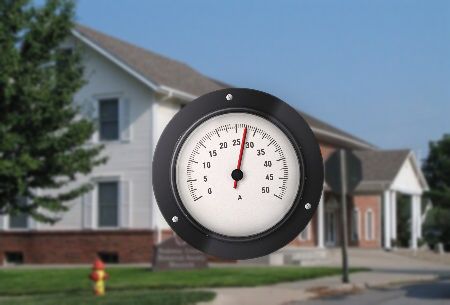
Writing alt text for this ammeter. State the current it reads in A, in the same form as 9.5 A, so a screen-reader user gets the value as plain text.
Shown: 27.5 A
